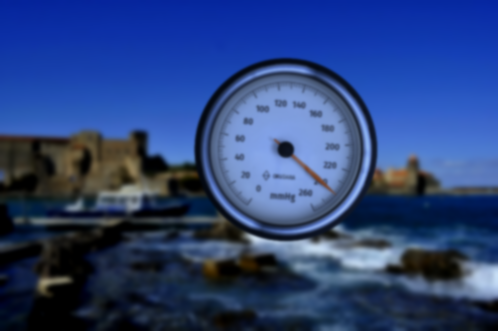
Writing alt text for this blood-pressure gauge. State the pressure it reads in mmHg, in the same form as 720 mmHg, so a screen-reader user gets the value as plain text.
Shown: 240 mmHg
